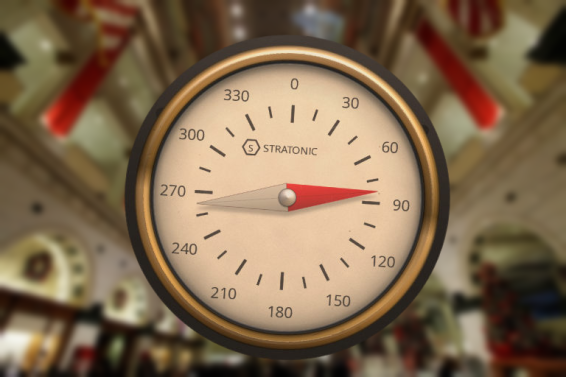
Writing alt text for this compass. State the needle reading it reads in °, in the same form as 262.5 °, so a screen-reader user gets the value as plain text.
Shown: 82.5 °
